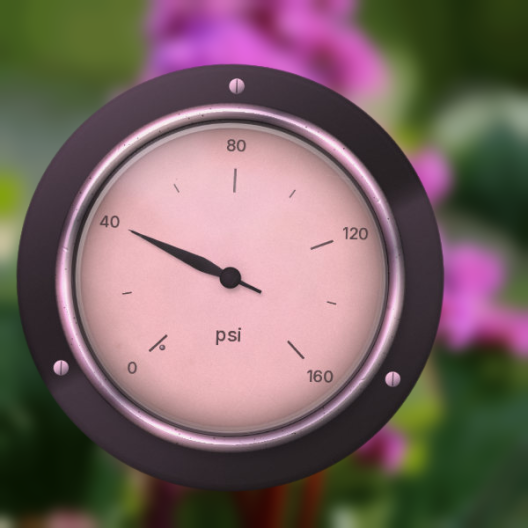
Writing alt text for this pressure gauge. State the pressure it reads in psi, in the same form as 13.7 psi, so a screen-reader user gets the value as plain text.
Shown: 40 psi
